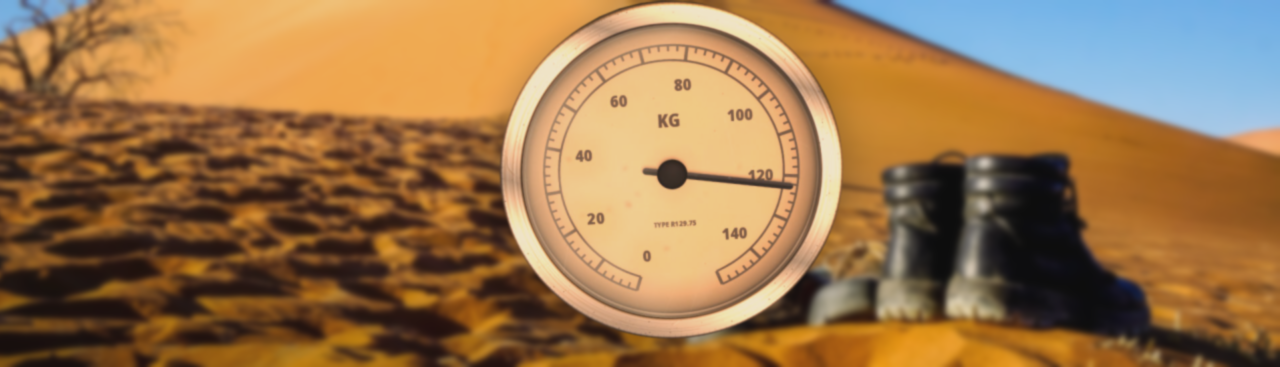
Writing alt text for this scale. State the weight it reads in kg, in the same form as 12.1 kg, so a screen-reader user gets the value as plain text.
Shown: 122 kg
